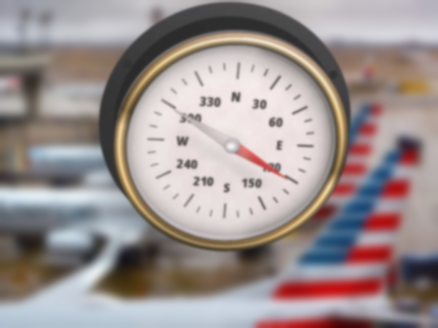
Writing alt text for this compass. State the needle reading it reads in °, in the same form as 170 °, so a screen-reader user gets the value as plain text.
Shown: 120 °
